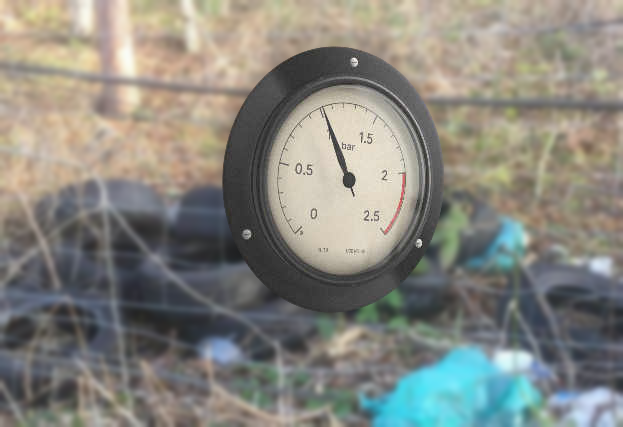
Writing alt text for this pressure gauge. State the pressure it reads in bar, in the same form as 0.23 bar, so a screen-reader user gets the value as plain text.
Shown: 1 bar
